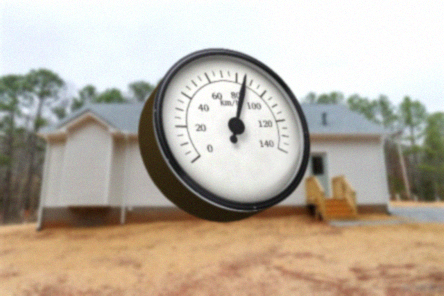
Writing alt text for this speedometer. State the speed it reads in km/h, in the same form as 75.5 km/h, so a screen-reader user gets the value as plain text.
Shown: 85 km/h
